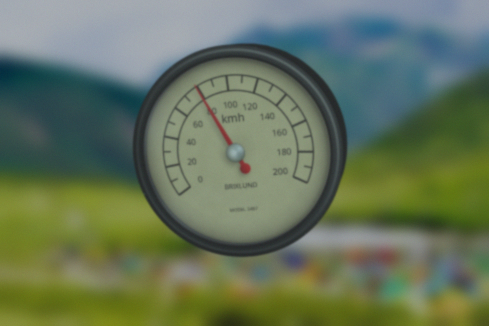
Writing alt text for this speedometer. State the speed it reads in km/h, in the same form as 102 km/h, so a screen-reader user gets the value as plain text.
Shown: 80 km/h
